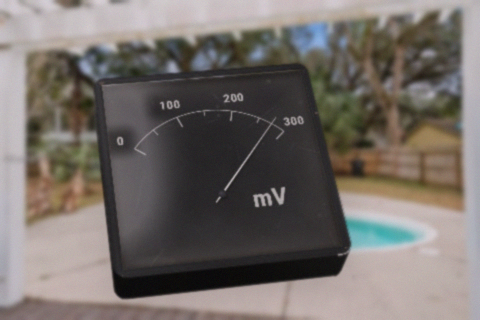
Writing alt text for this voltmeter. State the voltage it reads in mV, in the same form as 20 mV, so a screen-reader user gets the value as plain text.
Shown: 275 mV
